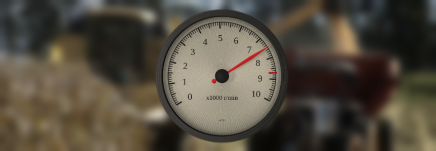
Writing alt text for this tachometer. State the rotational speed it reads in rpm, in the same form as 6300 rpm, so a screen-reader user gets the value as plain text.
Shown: 7500 rpm
